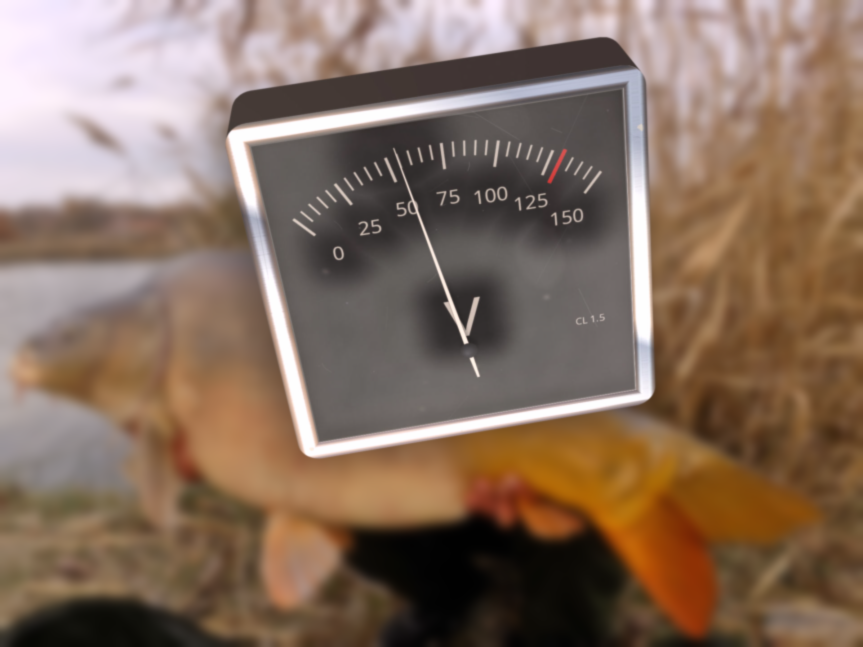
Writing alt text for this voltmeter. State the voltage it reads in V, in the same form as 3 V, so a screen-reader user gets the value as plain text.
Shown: 55 V
